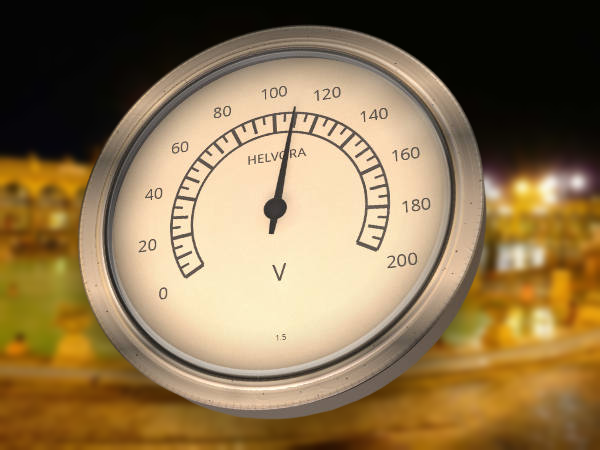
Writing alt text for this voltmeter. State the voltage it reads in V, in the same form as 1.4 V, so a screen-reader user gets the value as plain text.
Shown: 110 V
